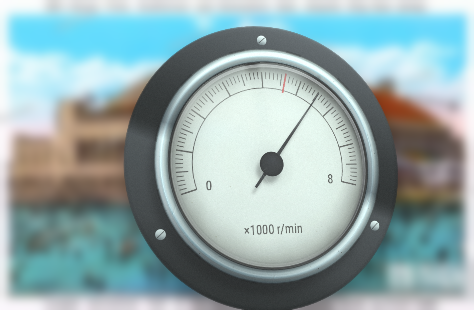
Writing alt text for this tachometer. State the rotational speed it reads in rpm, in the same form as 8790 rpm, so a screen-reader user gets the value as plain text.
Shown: 5500 rpm
